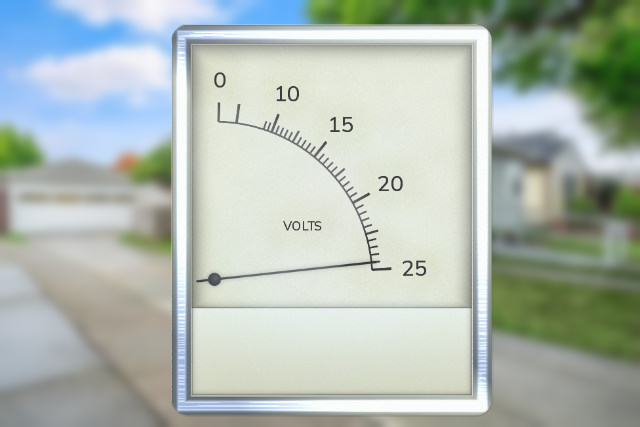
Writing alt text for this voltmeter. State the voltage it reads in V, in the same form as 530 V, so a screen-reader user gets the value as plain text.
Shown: 24.5 V
